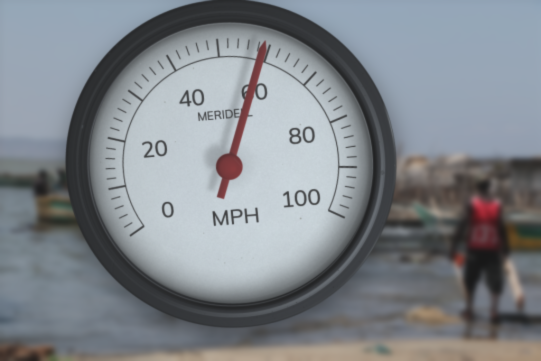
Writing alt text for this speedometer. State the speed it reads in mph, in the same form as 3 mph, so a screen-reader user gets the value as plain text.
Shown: 59 mph
